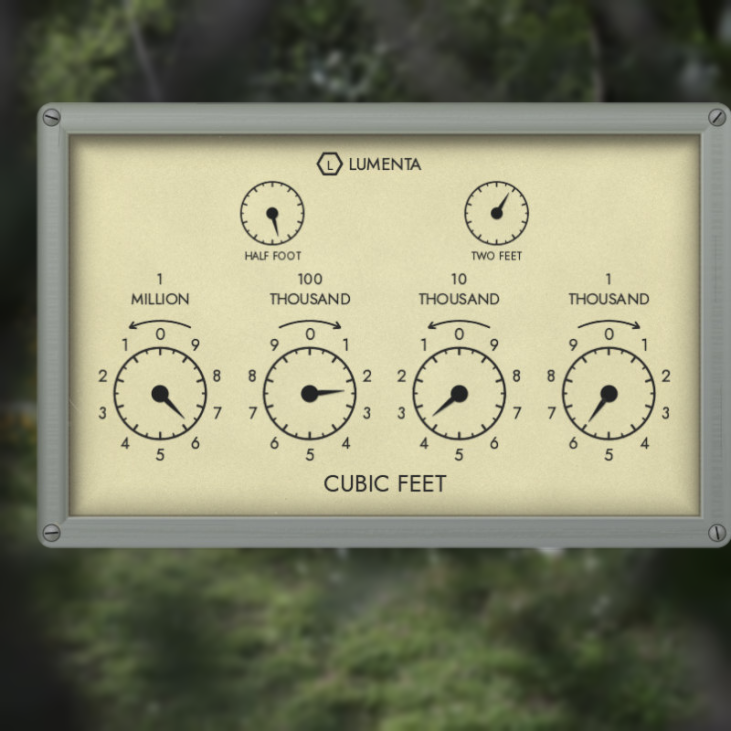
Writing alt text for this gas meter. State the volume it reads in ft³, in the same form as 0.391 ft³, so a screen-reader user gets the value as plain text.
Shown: 623600 ft³
